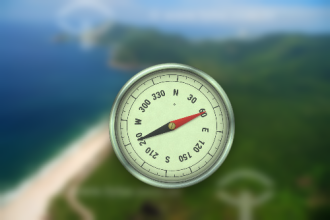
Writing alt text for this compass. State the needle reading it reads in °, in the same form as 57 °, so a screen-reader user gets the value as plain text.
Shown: 60 °
